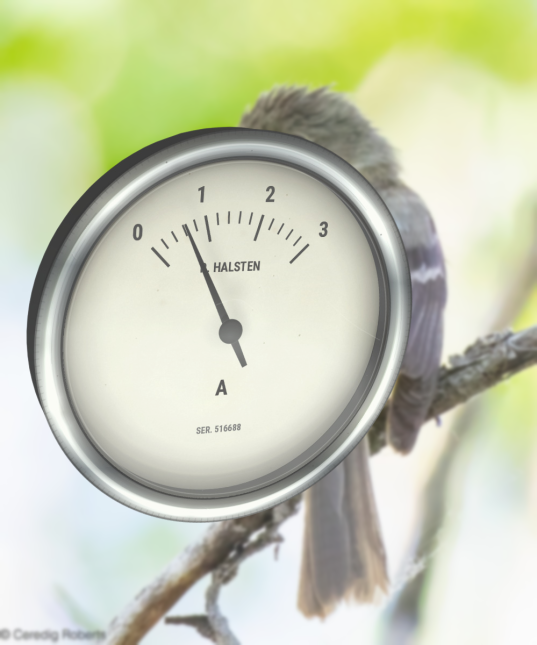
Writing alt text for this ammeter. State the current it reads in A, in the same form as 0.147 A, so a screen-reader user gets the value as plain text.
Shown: 0.6 A
